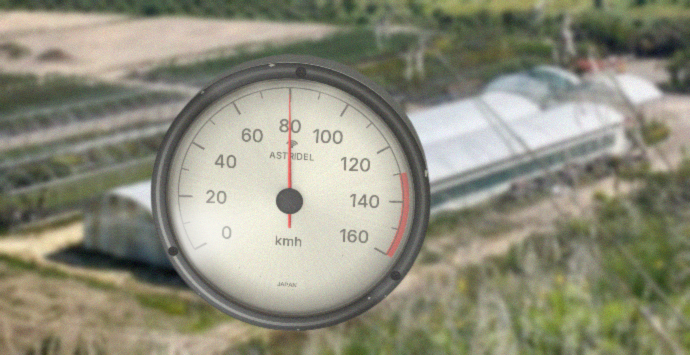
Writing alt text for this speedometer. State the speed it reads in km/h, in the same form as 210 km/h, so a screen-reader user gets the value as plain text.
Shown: 80 km/h
